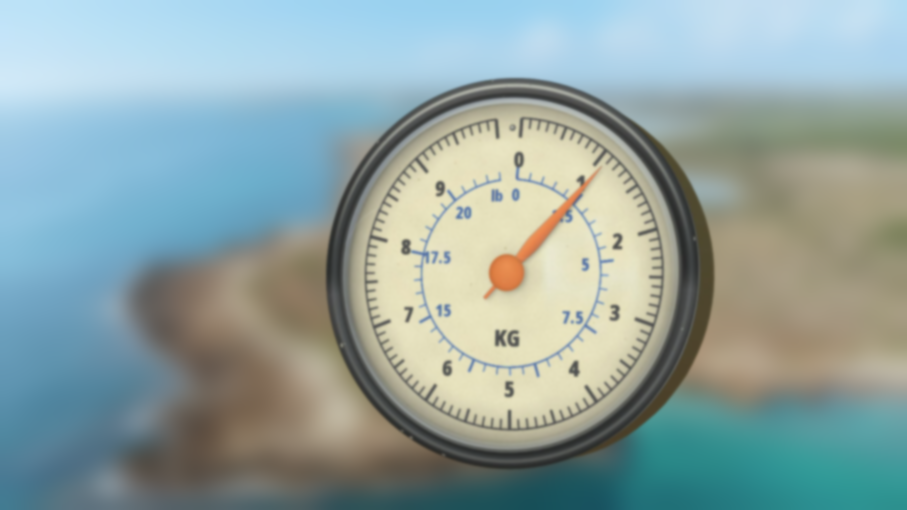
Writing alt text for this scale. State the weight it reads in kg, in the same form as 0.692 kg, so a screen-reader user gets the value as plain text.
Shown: 1.1 kg
